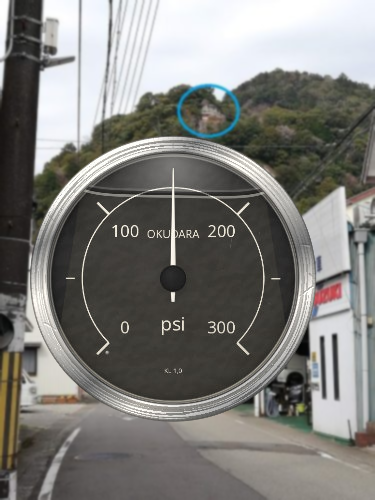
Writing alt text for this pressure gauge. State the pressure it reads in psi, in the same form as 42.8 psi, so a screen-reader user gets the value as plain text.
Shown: 150 psi
